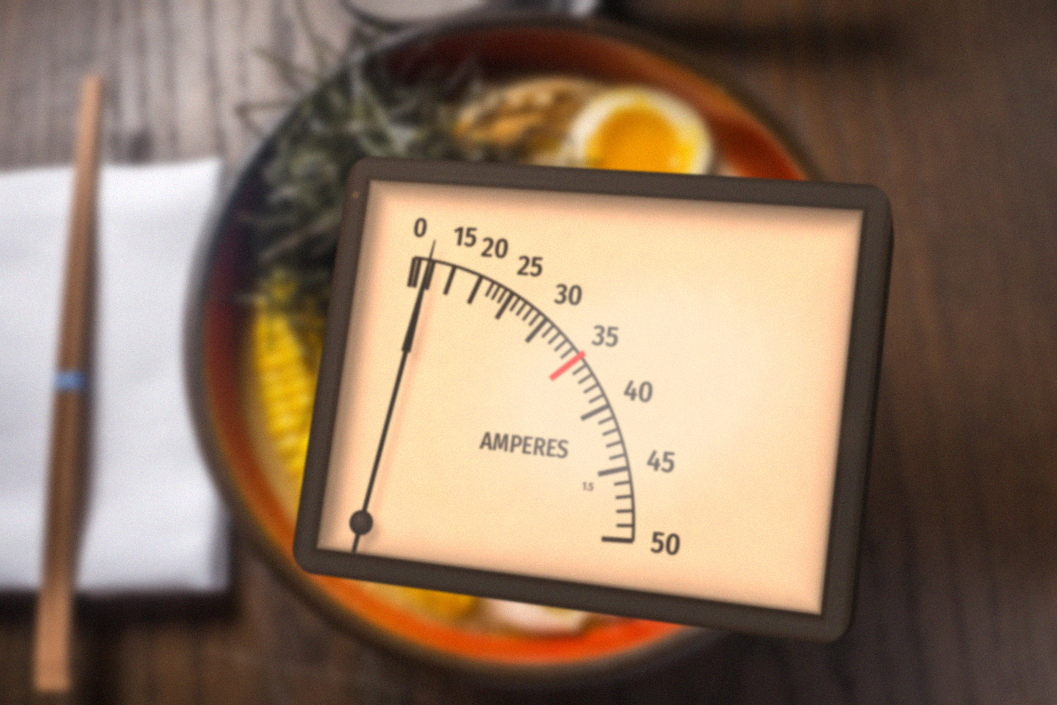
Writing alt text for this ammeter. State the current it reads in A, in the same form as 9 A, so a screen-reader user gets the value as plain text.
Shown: 10 A
